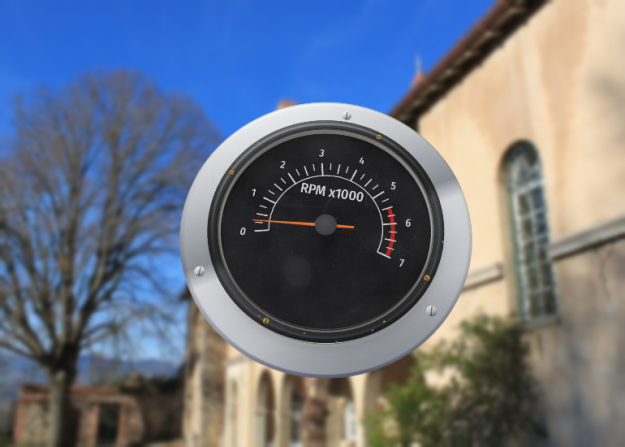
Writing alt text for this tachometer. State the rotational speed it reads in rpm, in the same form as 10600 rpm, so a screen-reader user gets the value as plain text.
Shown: 250 rpm
